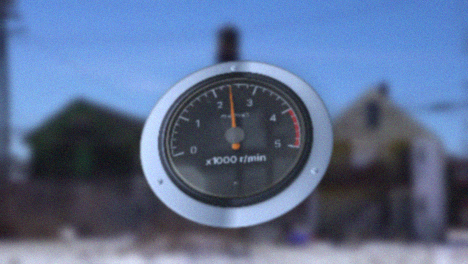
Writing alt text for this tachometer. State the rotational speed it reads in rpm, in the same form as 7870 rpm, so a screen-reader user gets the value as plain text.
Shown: 2400 rpm
